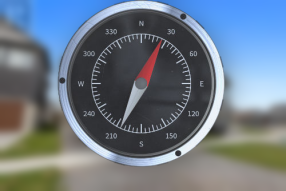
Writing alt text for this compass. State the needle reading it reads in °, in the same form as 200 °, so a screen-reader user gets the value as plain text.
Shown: 25 °
